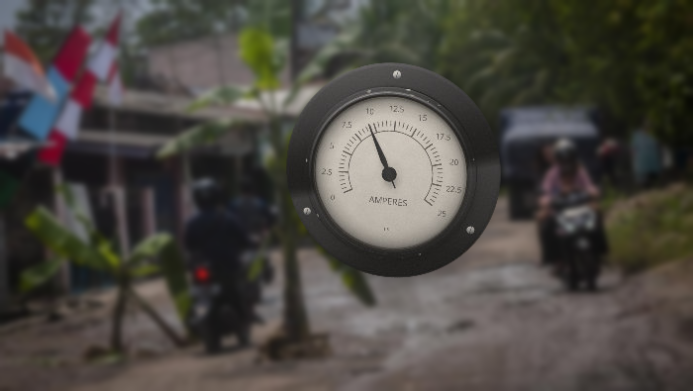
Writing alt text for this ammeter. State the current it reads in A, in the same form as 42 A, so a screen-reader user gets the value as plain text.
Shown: 9.5 A
